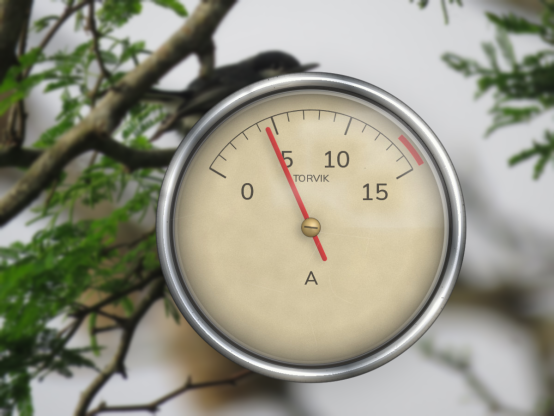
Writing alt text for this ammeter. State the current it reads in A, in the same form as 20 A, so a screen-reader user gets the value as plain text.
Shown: 4.5 A
